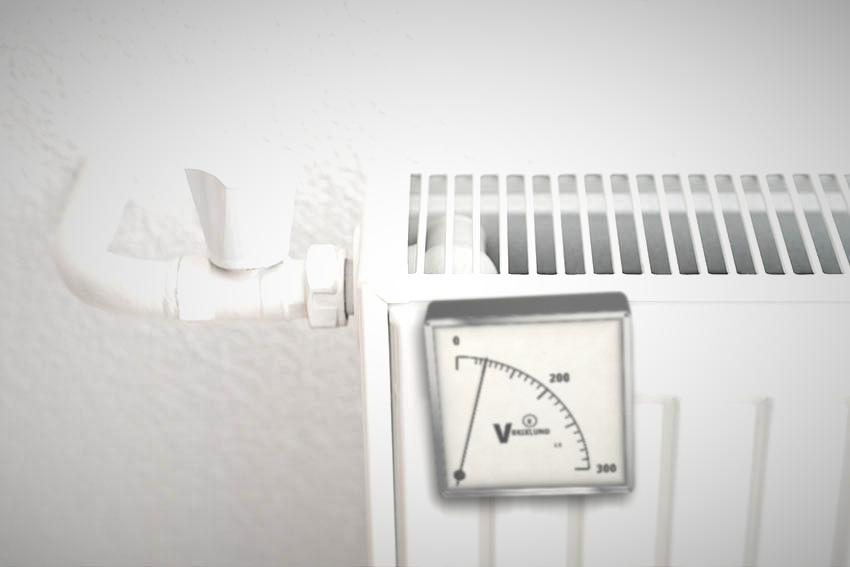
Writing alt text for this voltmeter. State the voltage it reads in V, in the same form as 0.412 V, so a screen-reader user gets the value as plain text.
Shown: 100 V
